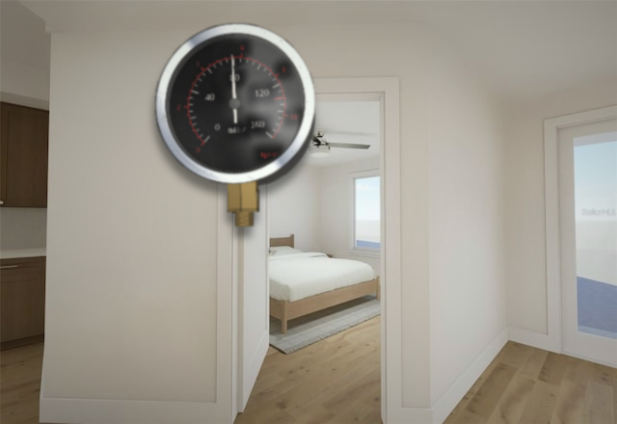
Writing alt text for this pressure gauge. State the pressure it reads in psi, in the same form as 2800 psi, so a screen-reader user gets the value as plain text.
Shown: 80 psi
